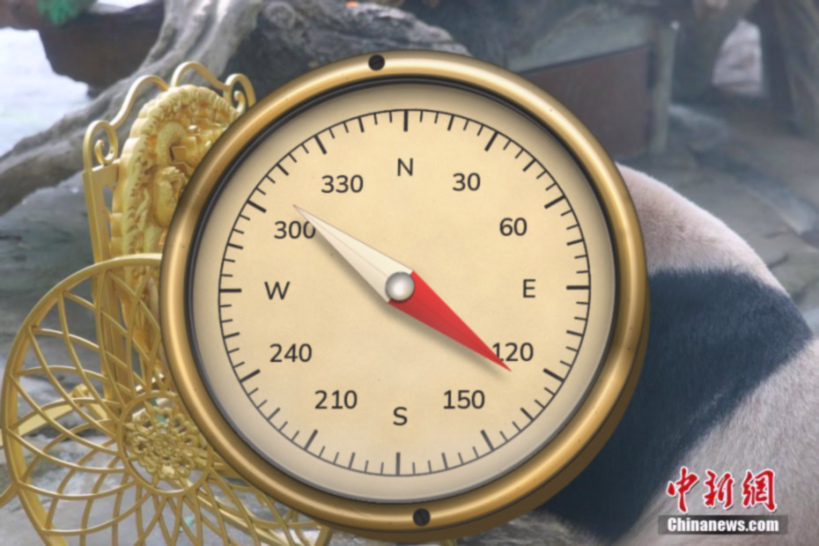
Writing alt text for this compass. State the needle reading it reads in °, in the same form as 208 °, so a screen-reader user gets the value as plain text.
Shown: 127.5 °
